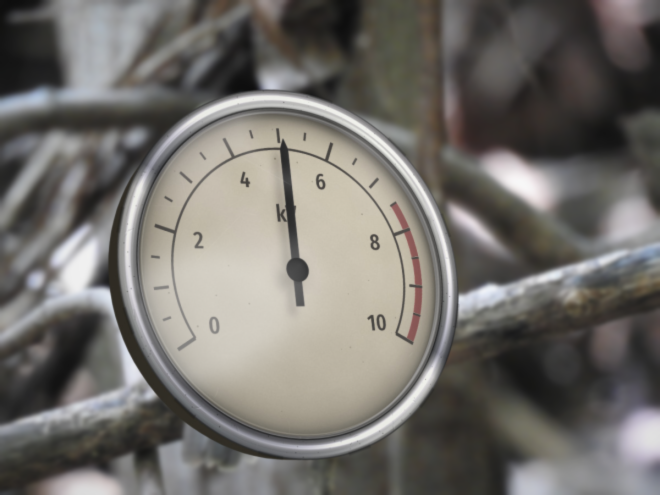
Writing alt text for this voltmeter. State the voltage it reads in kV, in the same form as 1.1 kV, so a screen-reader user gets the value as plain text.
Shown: 5 kV
